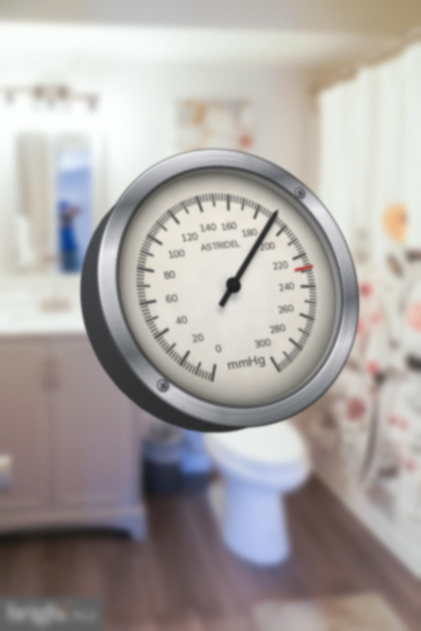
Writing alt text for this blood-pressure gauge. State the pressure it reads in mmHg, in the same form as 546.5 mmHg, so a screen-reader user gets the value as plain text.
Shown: 190 mmHg
